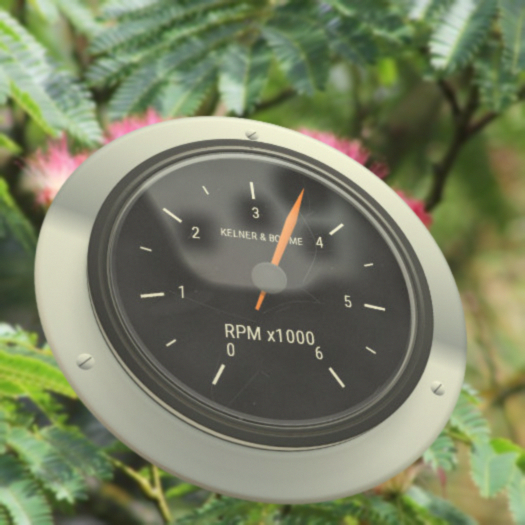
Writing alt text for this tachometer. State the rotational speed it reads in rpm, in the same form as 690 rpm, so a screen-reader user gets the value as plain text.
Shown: 3500 rpm
